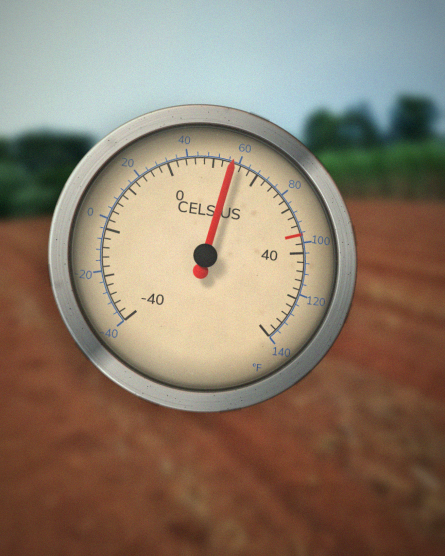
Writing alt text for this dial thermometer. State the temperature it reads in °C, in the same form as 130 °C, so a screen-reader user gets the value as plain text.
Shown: 14 °C
